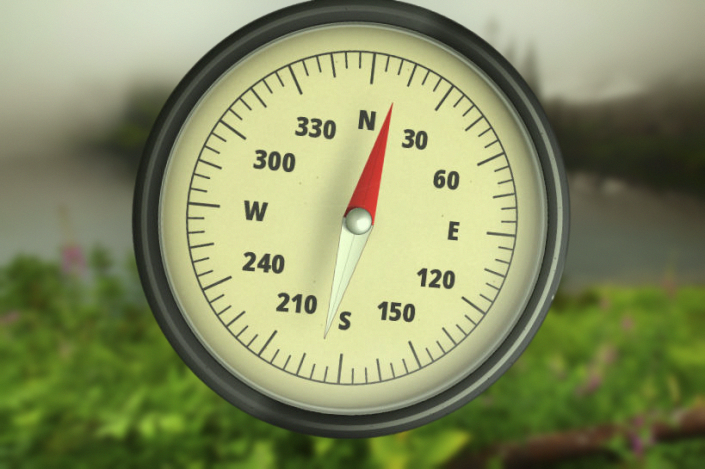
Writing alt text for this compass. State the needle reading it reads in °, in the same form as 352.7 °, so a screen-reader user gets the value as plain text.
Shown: 10 °
